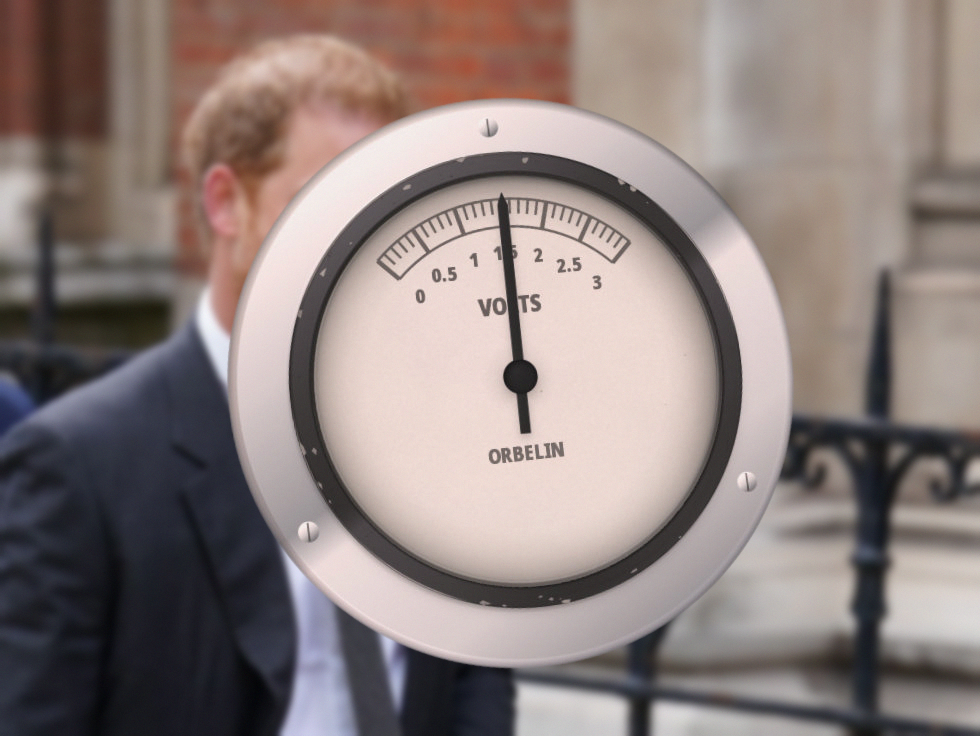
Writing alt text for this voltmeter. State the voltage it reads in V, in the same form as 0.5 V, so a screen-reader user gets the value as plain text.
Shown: 1.5 V
